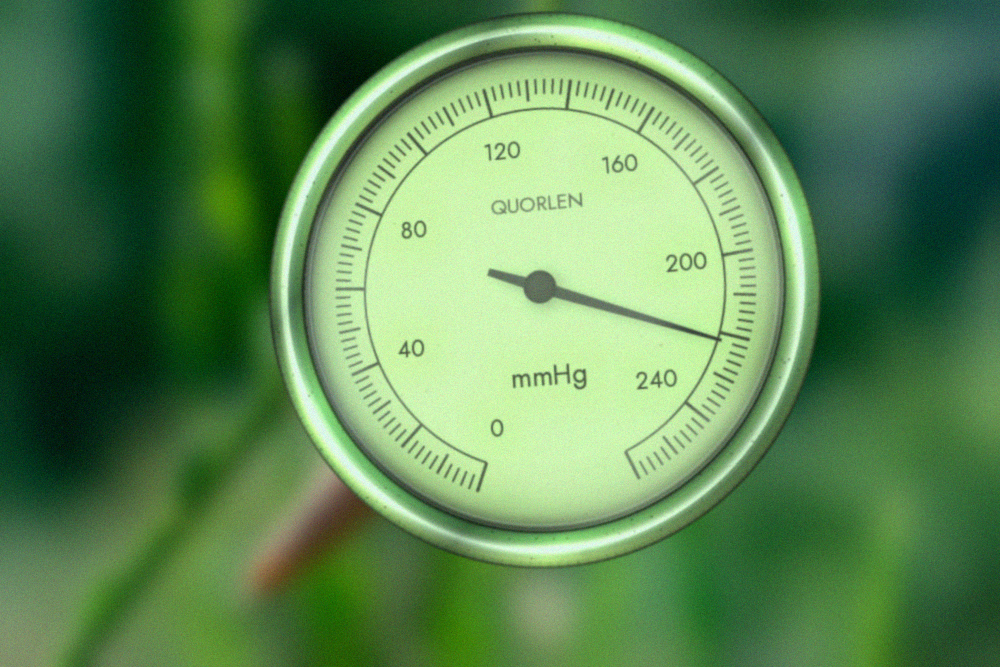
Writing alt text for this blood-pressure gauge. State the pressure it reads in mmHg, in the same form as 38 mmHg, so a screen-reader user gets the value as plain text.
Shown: 222 mmHg
